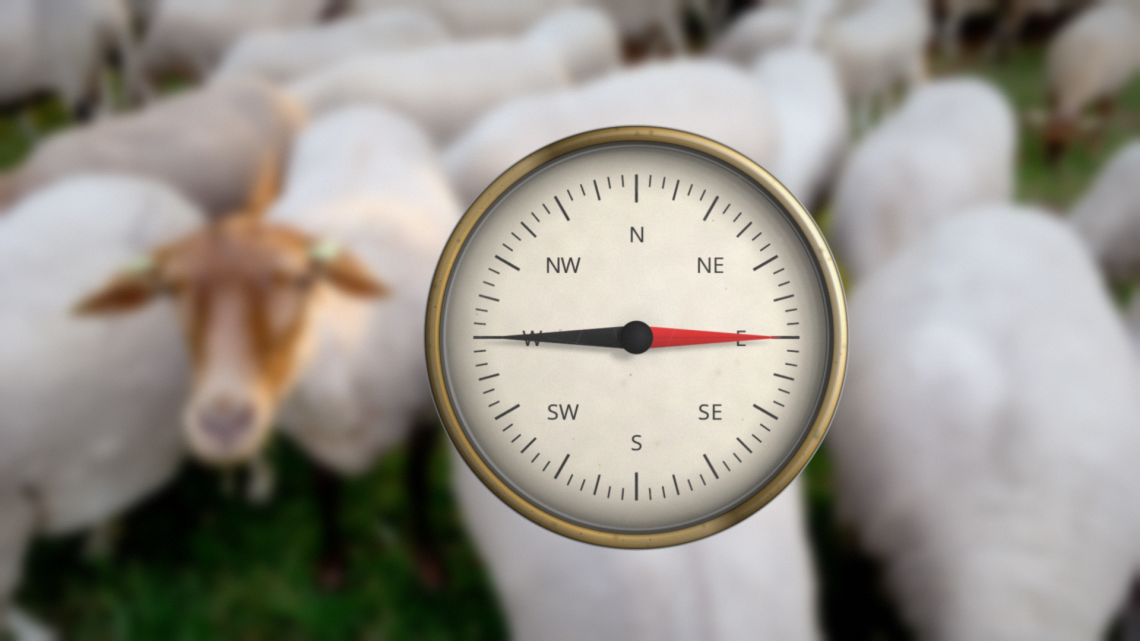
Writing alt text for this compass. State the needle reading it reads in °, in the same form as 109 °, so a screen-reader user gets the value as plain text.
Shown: 90 °
